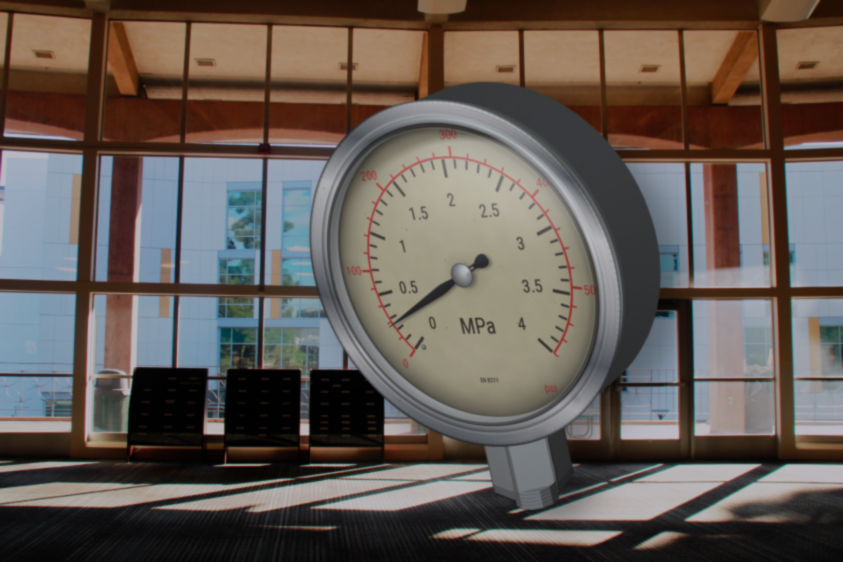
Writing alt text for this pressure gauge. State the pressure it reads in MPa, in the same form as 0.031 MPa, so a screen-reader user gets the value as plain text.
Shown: 0.25 MPa
